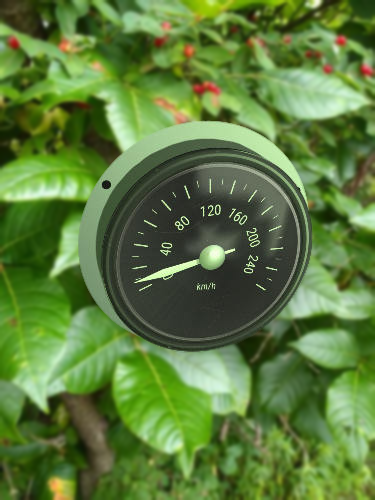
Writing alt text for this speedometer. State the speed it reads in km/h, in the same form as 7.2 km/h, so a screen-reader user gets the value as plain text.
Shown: 10 km/h
